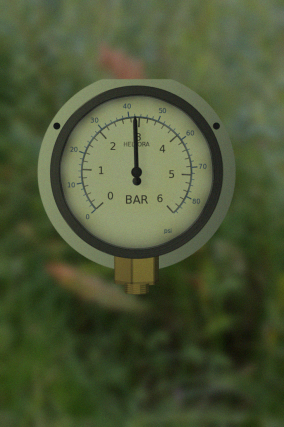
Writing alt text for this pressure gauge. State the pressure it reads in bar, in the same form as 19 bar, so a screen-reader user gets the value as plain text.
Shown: 2.9 bar
